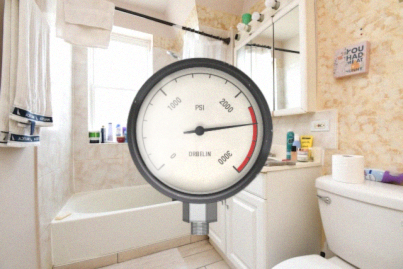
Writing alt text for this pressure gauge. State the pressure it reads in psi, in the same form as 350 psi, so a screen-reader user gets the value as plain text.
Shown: 2400 psi
